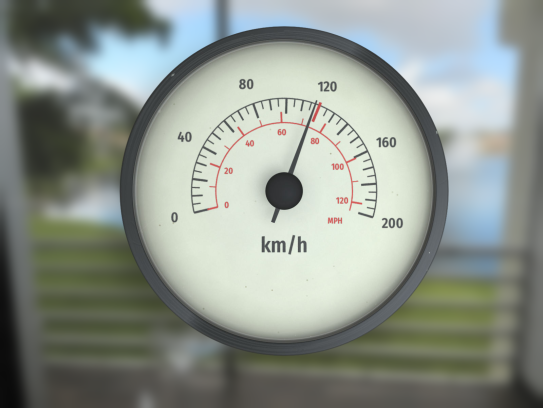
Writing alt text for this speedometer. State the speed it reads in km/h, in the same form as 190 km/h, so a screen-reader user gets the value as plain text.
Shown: 117.5 km/h
